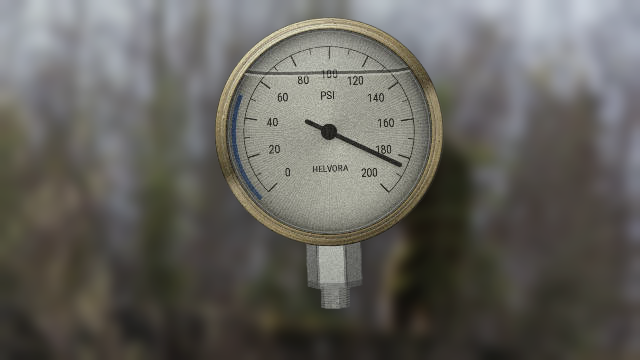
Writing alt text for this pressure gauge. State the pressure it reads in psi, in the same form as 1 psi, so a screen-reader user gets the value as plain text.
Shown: 185 psi
